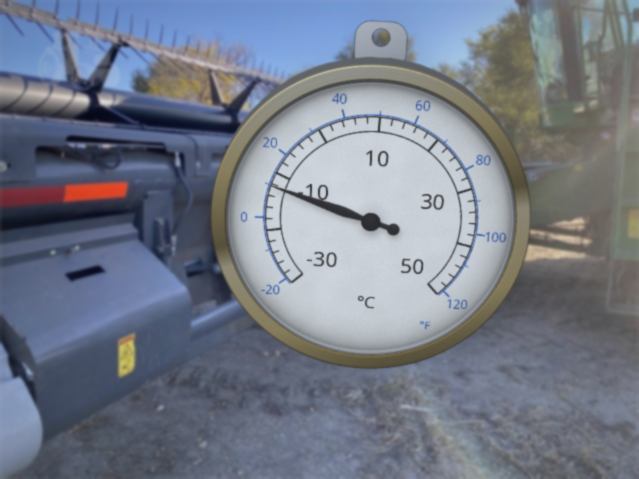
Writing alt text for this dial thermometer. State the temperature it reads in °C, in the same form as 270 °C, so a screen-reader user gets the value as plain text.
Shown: -12 °C
